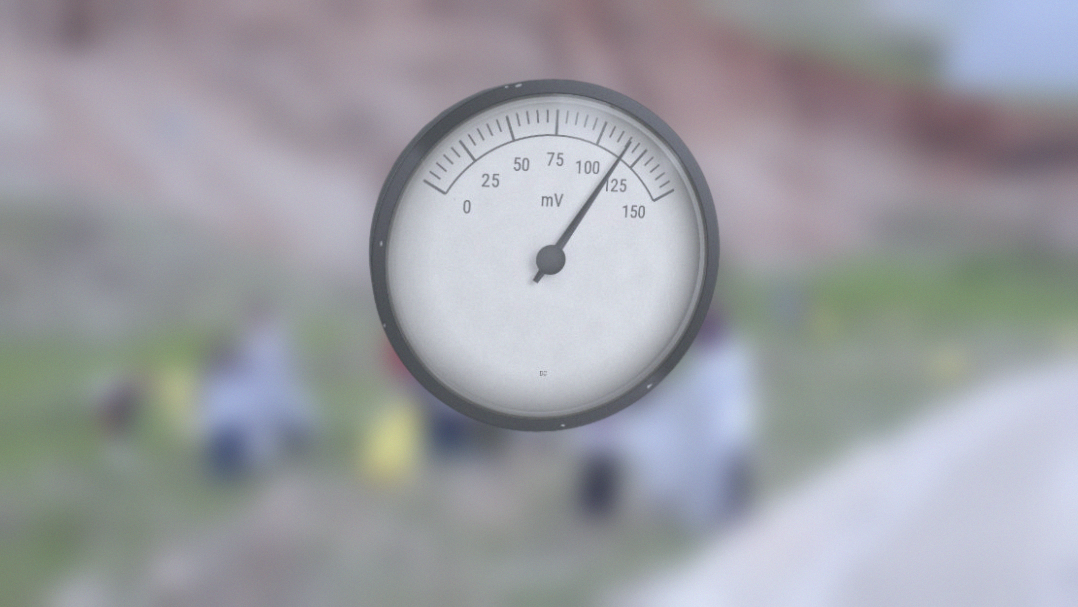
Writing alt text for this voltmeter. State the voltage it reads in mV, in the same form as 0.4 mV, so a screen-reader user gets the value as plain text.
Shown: 115 mV
